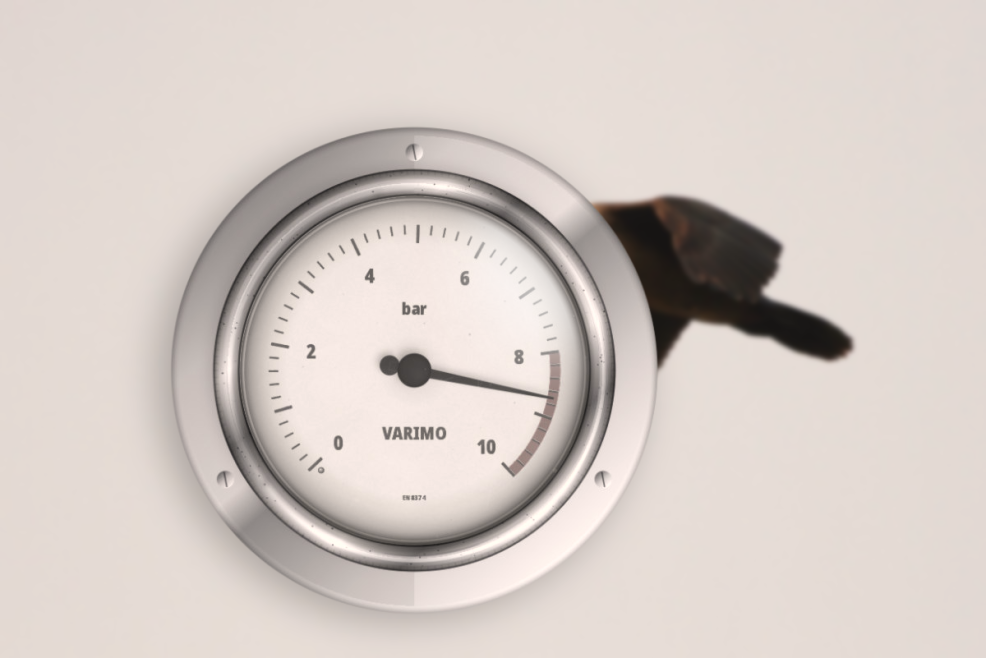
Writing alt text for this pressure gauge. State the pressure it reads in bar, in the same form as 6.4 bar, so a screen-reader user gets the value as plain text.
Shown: 8.7 bar
